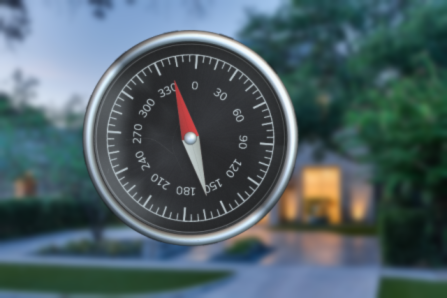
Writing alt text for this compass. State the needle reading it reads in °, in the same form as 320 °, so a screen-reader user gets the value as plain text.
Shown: 340 °
